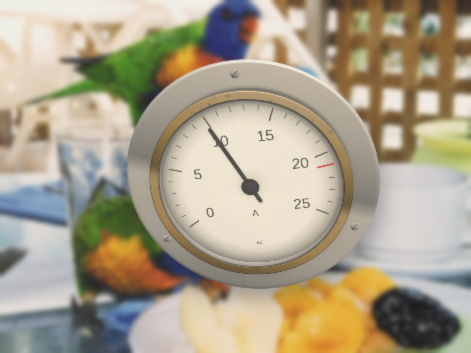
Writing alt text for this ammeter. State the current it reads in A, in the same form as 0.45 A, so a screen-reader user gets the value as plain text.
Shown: 10 A
